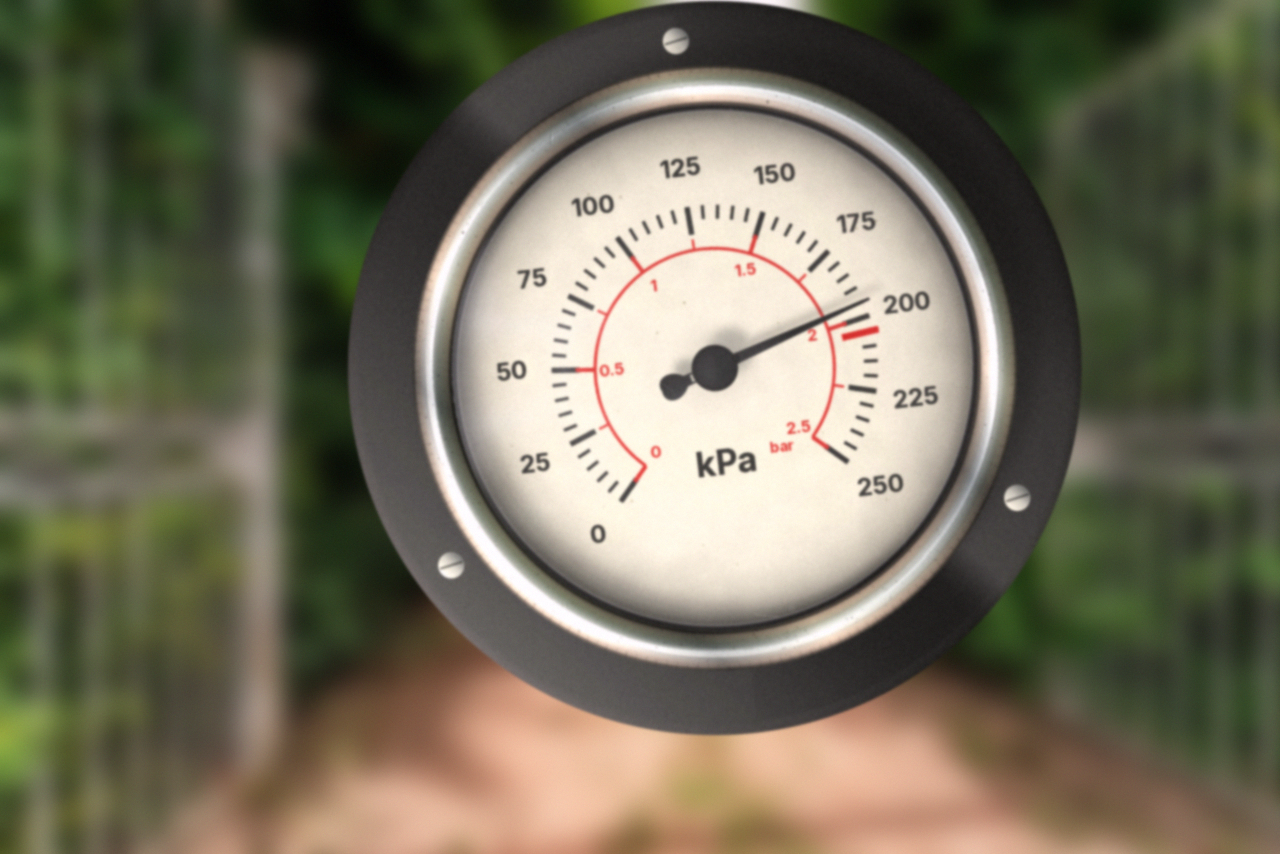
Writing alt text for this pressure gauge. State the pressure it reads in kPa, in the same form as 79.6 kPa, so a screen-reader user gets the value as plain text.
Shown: 195 kPa
